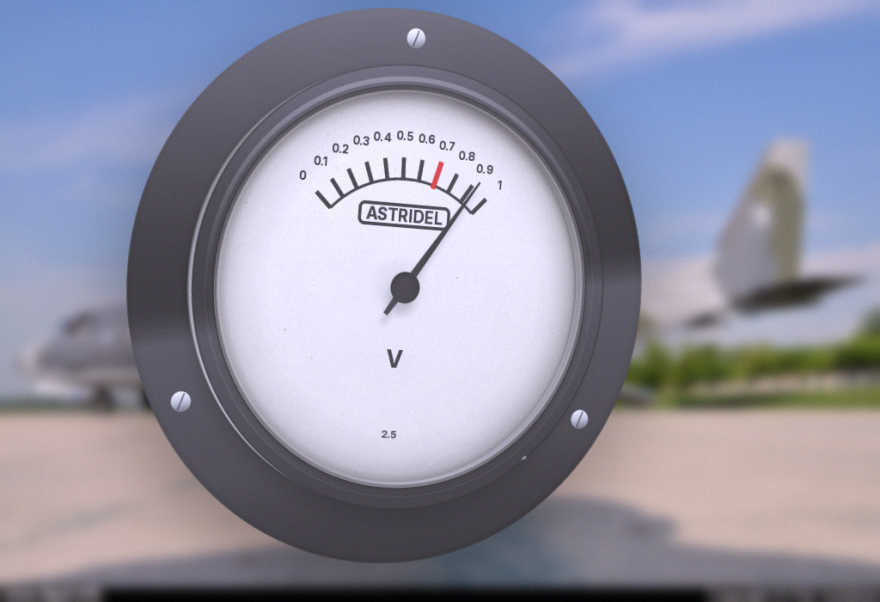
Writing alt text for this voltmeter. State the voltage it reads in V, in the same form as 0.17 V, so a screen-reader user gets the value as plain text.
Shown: 0.9 V
